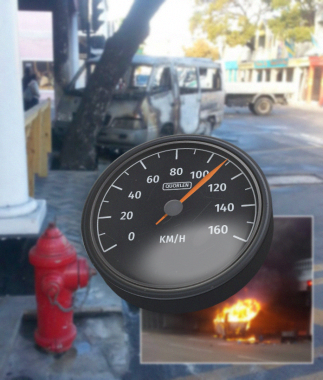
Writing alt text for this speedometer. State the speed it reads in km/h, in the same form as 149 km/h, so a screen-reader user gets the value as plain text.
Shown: 110 km/h
